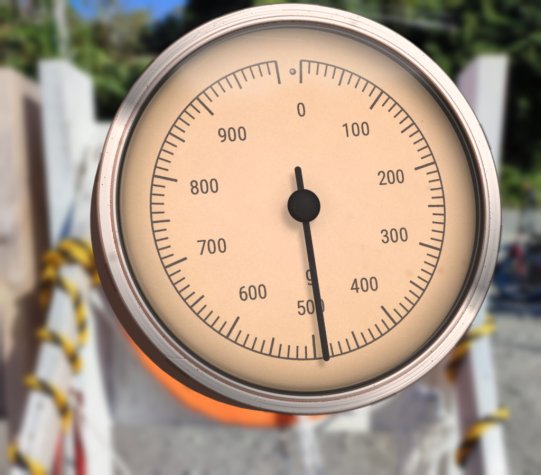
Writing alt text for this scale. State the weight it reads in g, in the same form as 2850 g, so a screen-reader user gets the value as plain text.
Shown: 490 g
